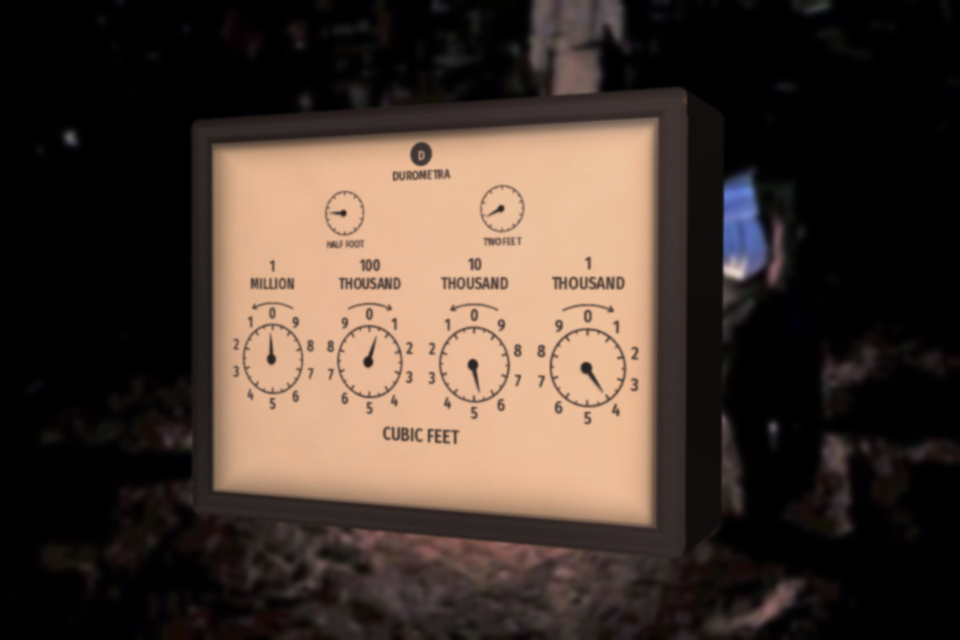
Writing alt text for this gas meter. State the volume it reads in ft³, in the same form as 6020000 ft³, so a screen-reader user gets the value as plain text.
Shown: 5400 ft³
